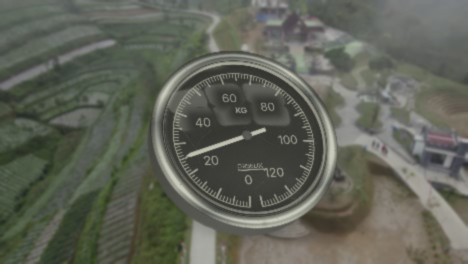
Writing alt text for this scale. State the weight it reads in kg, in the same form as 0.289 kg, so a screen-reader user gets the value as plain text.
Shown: 25 kg
